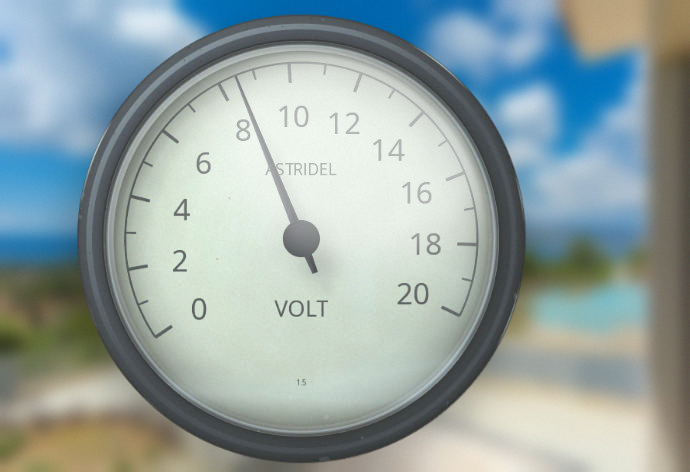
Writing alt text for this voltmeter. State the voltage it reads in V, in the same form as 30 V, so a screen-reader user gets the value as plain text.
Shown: 8.5 V
